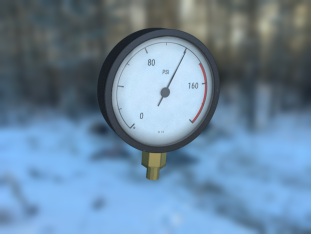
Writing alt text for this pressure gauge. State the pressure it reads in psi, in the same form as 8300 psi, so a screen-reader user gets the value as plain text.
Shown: 120 psi
